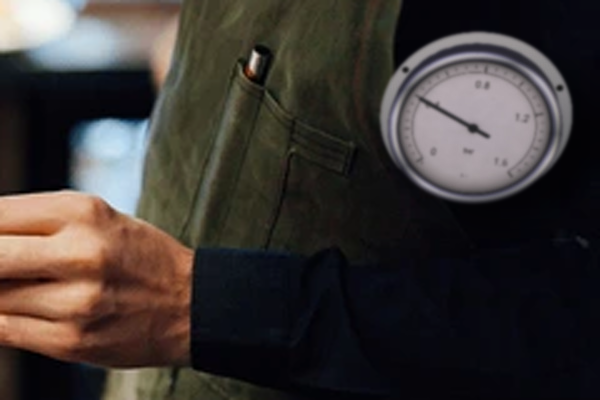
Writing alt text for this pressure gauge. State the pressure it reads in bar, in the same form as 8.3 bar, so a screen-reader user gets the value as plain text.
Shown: 0.4 bar
